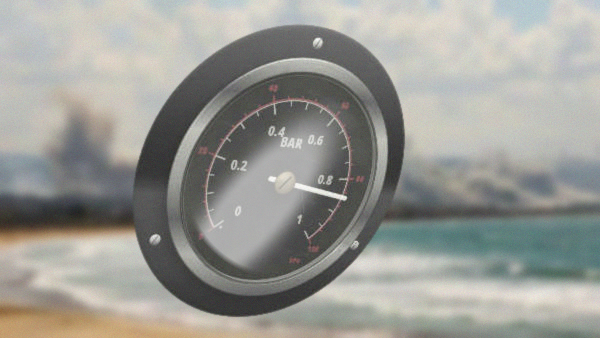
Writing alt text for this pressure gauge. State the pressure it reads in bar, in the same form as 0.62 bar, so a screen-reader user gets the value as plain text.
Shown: 0.85 bar
